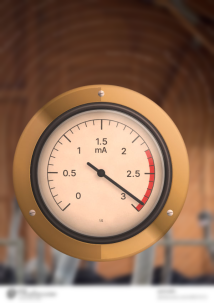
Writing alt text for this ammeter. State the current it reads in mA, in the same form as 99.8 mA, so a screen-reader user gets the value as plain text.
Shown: 2.9 mA
